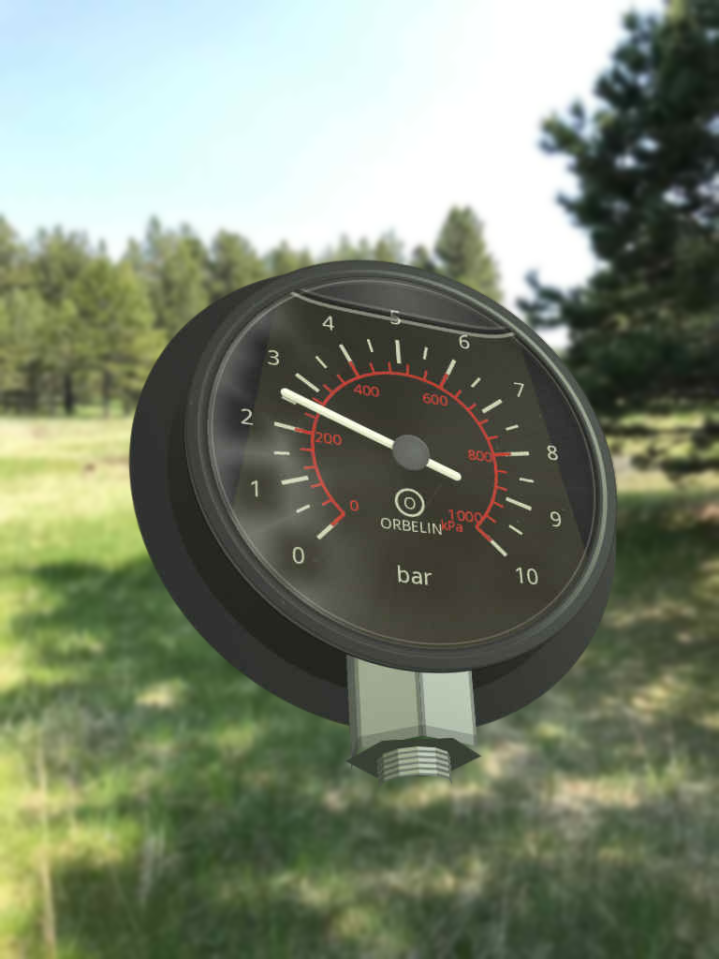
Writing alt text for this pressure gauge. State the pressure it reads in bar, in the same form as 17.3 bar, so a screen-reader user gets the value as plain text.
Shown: 2.5 bar
